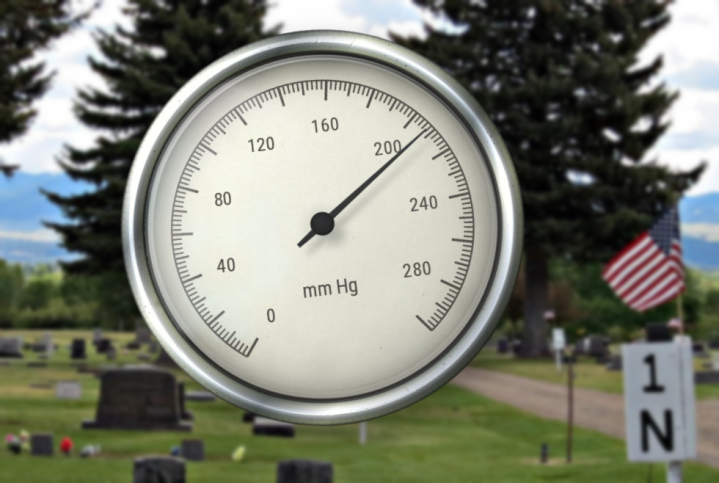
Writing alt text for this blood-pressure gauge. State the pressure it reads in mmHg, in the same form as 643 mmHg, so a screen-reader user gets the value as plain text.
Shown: 208 mmHg
